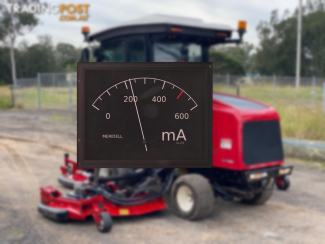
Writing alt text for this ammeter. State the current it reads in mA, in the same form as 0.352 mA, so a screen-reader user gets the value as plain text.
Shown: 225 mA
